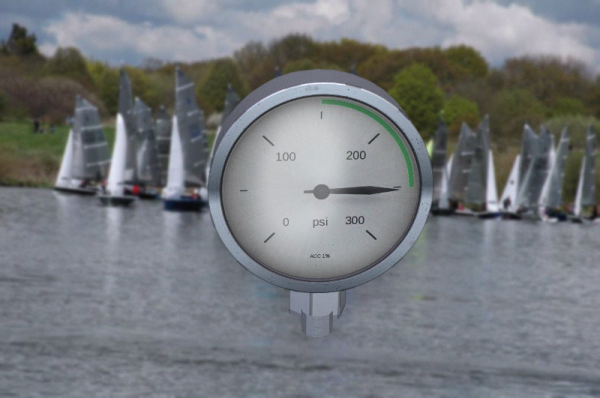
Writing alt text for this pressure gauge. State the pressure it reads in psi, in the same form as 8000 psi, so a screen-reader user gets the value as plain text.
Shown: 250 psi
